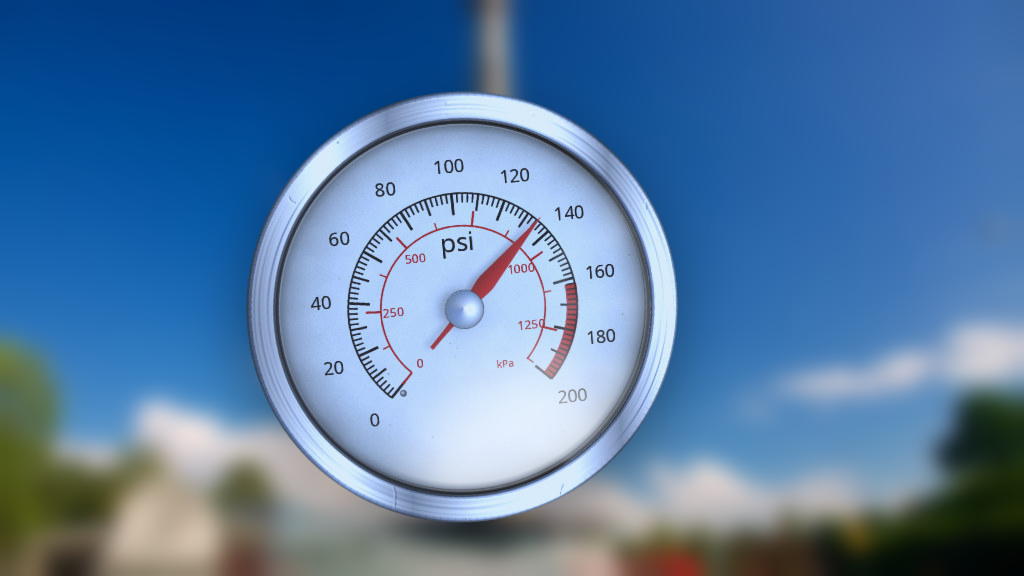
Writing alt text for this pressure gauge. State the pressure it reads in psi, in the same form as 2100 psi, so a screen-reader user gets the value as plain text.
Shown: 134 psi
